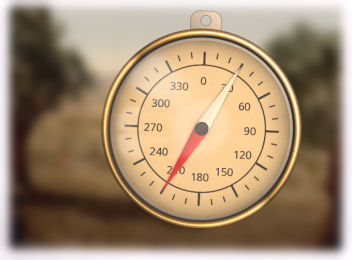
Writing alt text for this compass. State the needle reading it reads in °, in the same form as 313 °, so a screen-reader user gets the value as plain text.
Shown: 210 °
